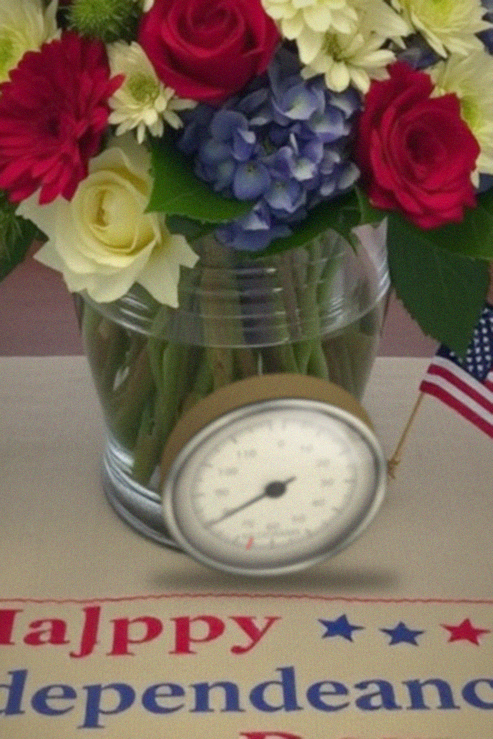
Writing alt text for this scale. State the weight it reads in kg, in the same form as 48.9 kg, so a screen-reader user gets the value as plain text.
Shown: 80 kg
